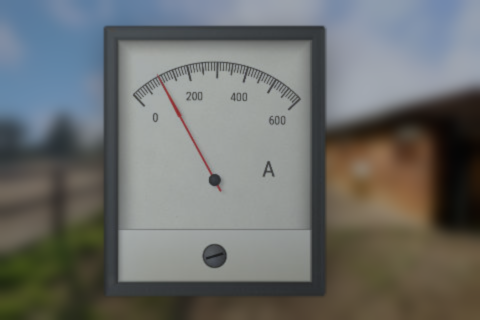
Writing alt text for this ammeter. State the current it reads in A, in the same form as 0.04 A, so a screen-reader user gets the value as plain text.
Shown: 100 A
